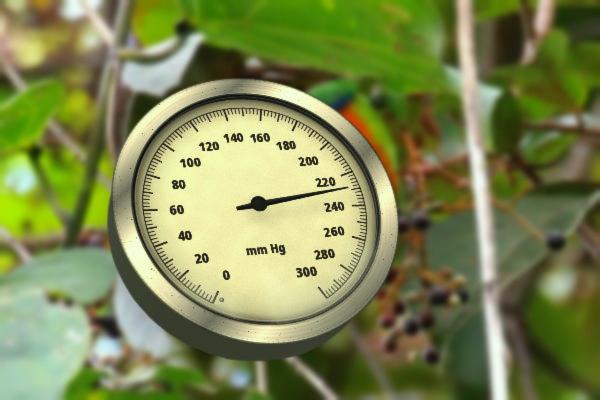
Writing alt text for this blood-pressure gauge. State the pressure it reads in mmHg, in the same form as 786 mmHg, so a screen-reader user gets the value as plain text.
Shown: 230 mmHg
